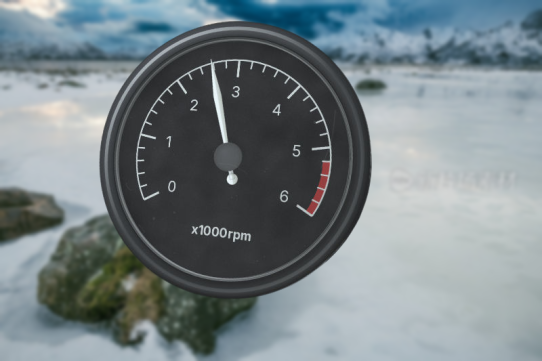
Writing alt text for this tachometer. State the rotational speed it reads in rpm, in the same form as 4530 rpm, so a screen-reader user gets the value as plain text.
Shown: 2600 rpm
